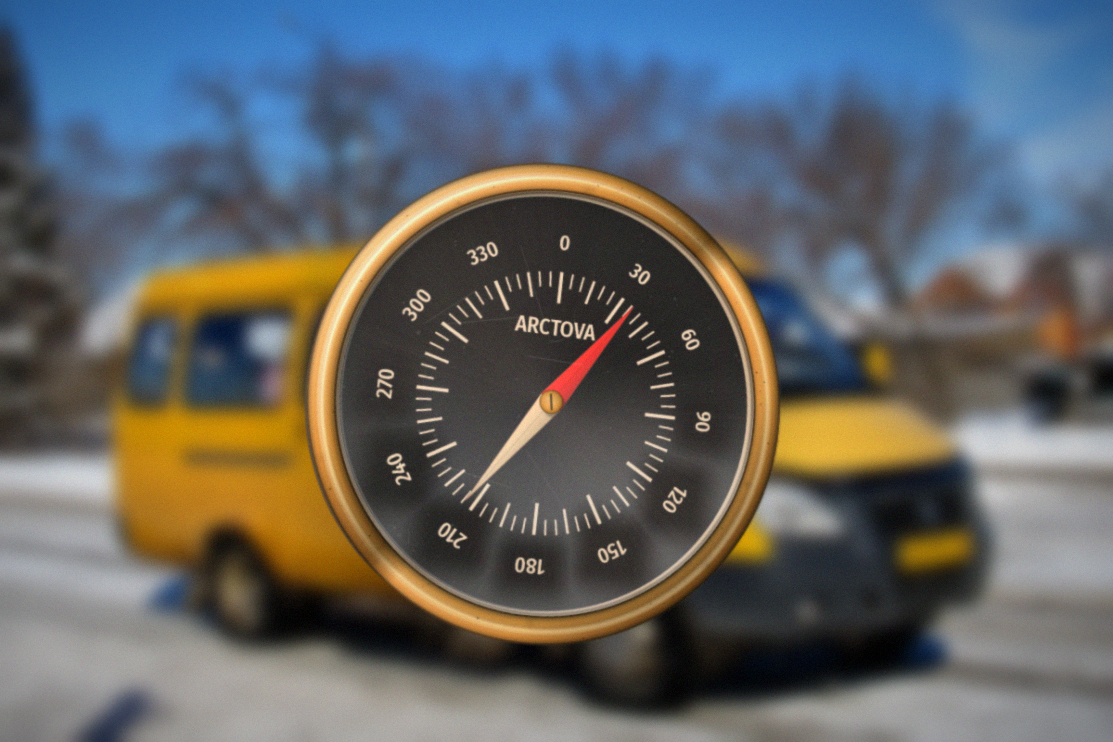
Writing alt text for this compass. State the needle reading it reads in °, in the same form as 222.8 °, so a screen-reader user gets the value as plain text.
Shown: 35 °
